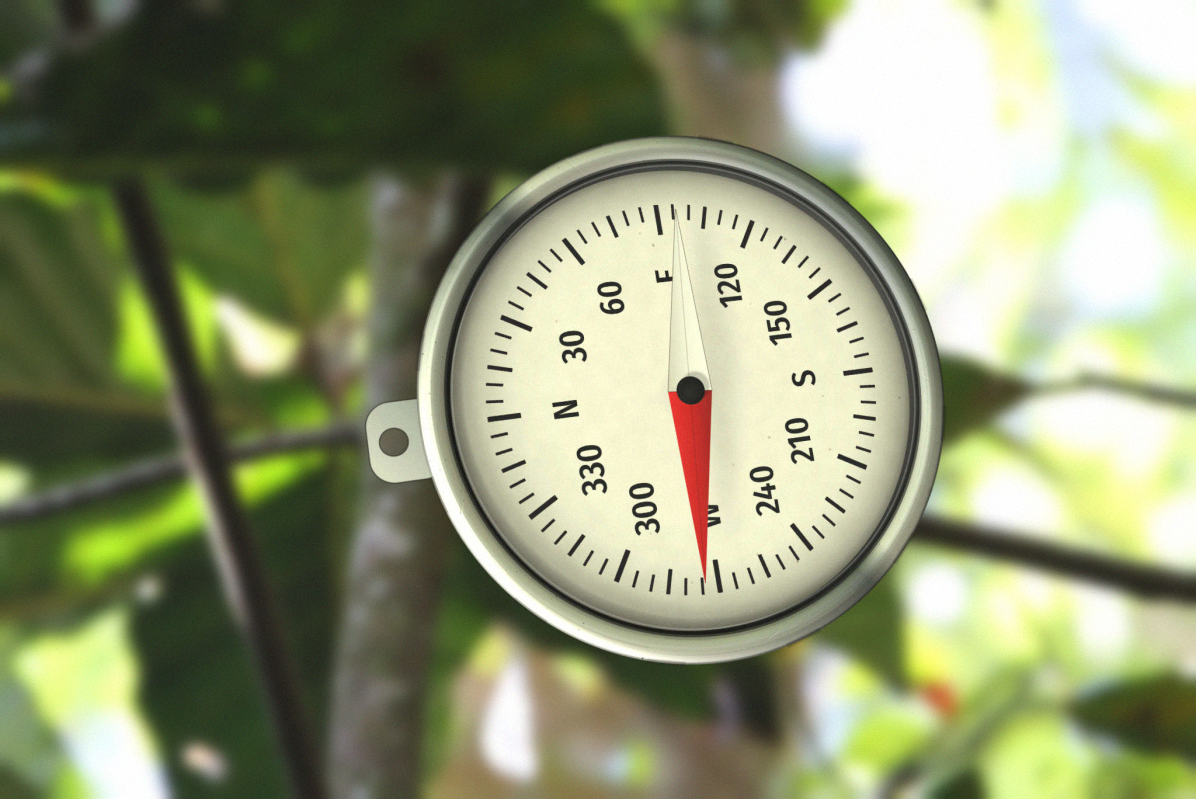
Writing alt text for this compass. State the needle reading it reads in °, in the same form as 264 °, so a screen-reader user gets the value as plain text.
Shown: 275 °
